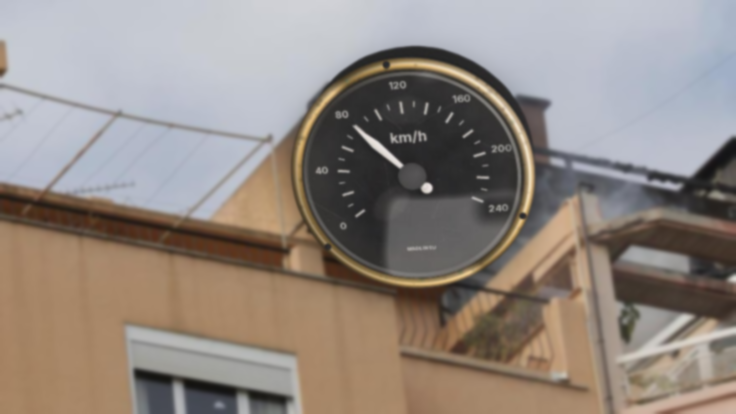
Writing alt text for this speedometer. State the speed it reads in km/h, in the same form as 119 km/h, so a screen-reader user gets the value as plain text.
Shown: 80 km/h
